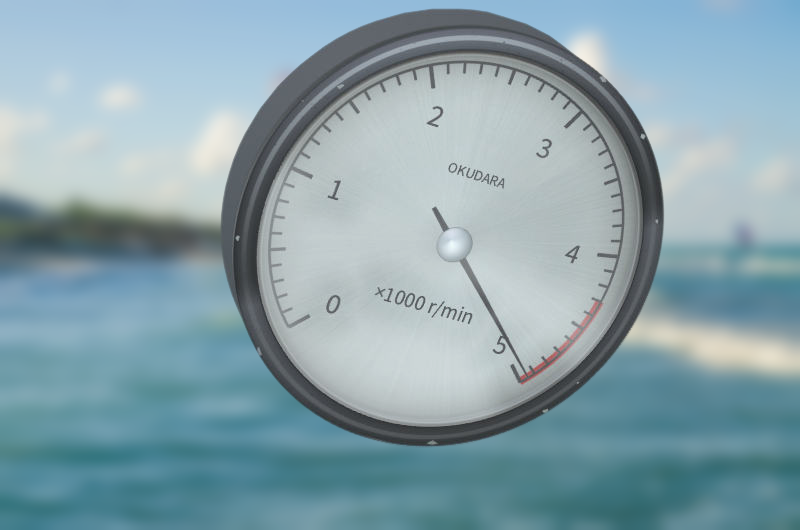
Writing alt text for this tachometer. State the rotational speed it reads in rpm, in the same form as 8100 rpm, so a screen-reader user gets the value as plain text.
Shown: 4950 rpm
